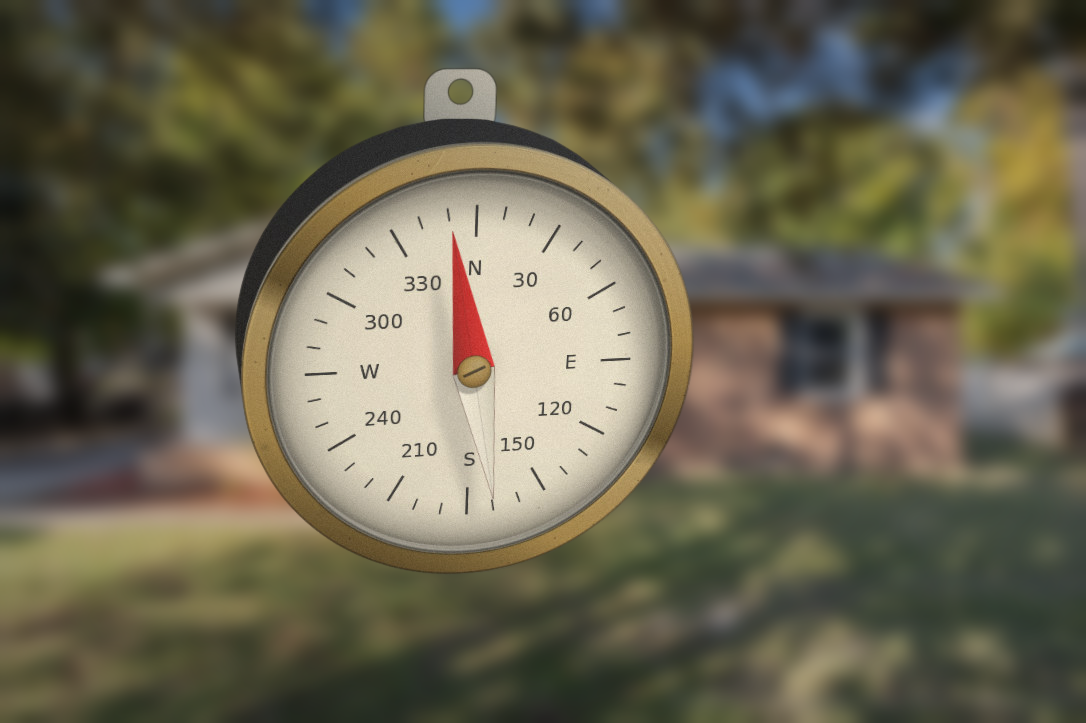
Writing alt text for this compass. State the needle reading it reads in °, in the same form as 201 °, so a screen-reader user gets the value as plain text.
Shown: 350 °
